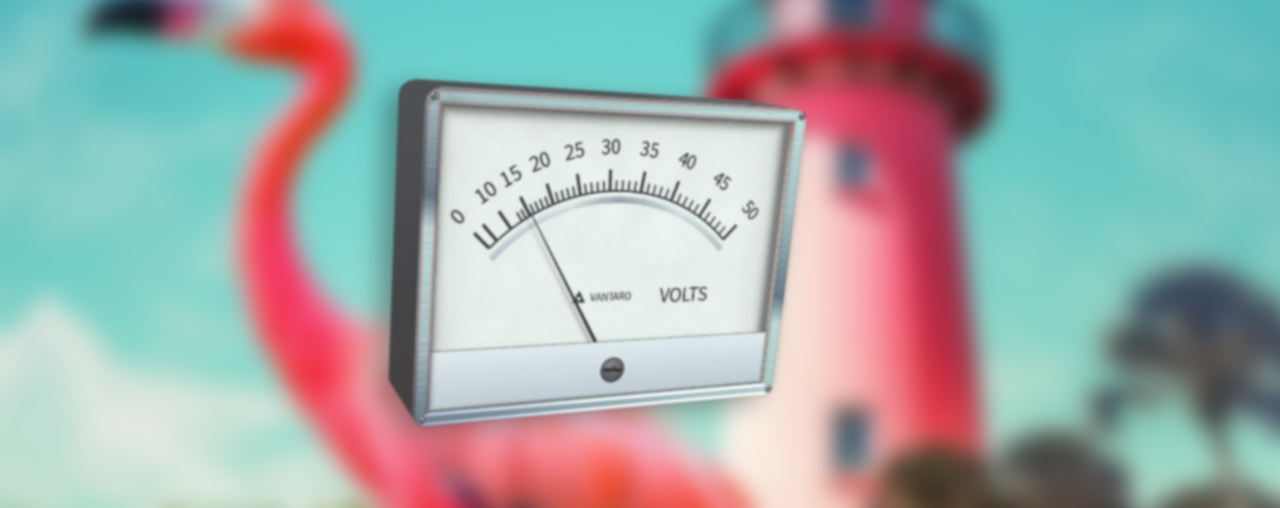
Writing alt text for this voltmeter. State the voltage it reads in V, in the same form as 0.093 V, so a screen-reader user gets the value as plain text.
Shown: 15 V
